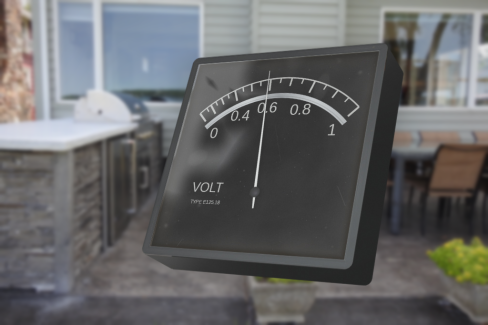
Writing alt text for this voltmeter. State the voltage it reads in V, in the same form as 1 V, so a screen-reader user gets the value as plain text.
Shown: 0.6 V
